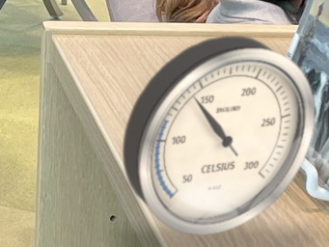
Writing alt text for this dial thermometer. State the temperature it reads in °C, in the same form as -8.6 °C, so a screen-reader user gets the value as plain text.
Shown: 140 °C
